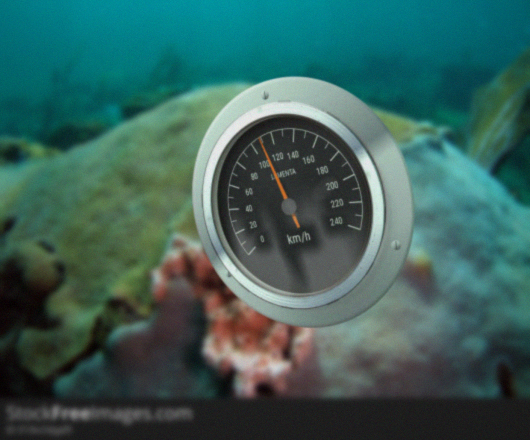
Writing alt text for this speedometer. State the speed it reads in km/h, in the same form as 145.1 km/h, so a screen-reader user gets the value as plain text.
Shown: 110 km/h
